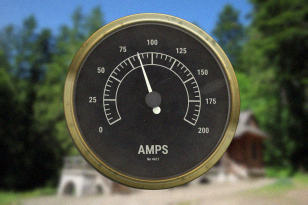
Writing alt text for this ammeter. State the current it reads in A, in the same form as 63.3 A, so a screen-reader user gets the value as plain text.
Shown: 85 A
